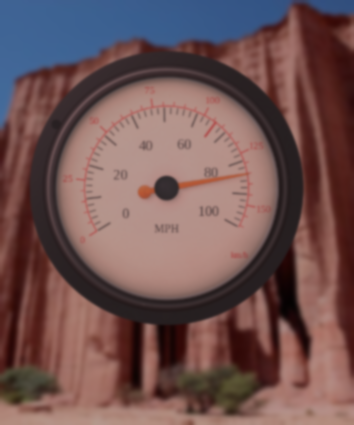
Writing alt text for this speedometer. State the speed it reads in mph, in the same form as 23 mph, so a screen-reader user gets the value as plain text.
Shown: 84 mph
